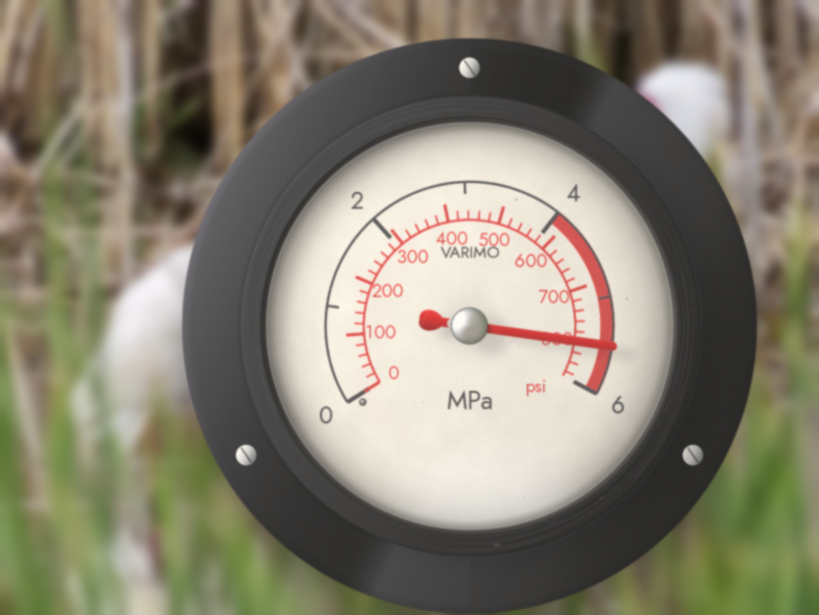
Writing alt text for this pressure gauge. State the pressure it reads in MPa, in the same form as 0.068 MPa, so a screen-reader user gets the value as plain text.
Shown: 5.5 MPa
